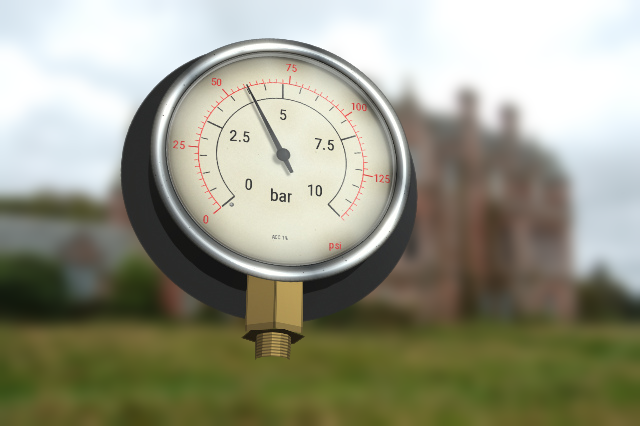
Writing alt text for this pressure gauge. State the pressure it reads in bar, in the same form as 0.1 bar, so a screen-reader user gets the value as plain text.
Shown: 4 bar
